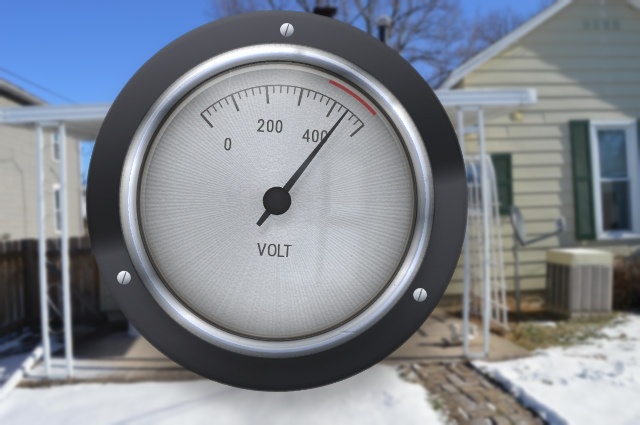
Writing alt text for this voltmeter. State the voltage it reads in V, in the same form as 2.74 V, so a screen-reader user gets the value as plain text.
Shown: 440 V
